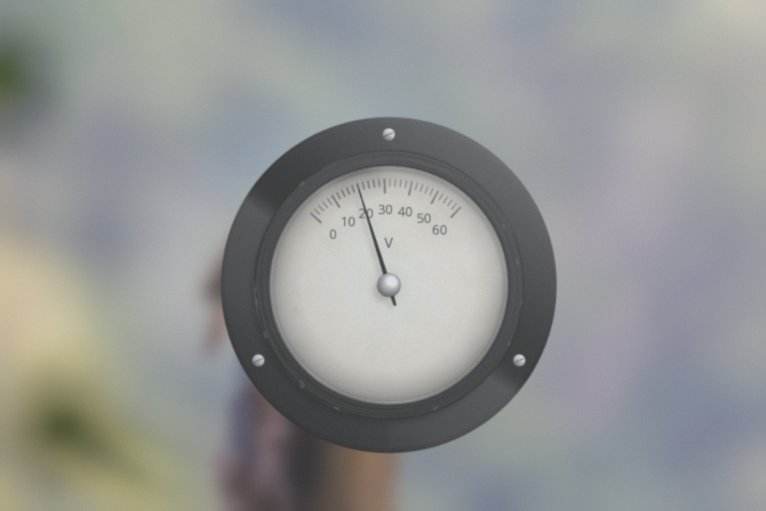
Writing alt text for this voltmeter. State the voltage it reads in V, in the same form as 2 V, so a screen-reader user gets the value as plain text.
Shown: 20 V
